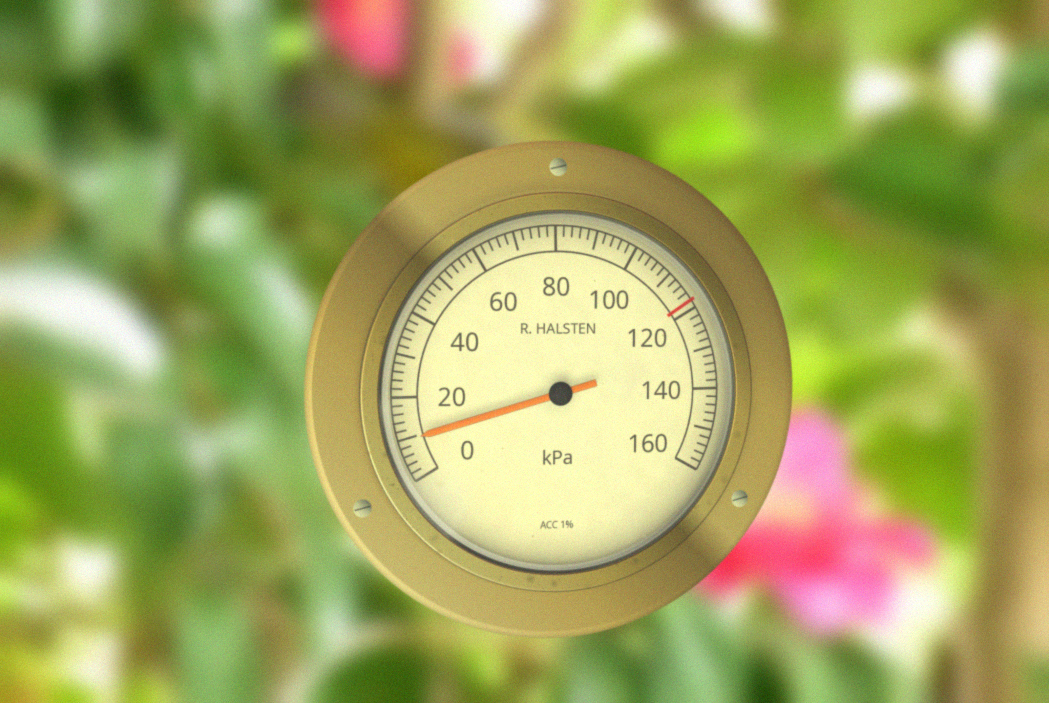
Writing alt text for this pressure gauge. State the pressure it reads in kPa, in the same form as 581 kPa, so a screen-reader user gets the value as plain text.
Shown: 10 kPa
